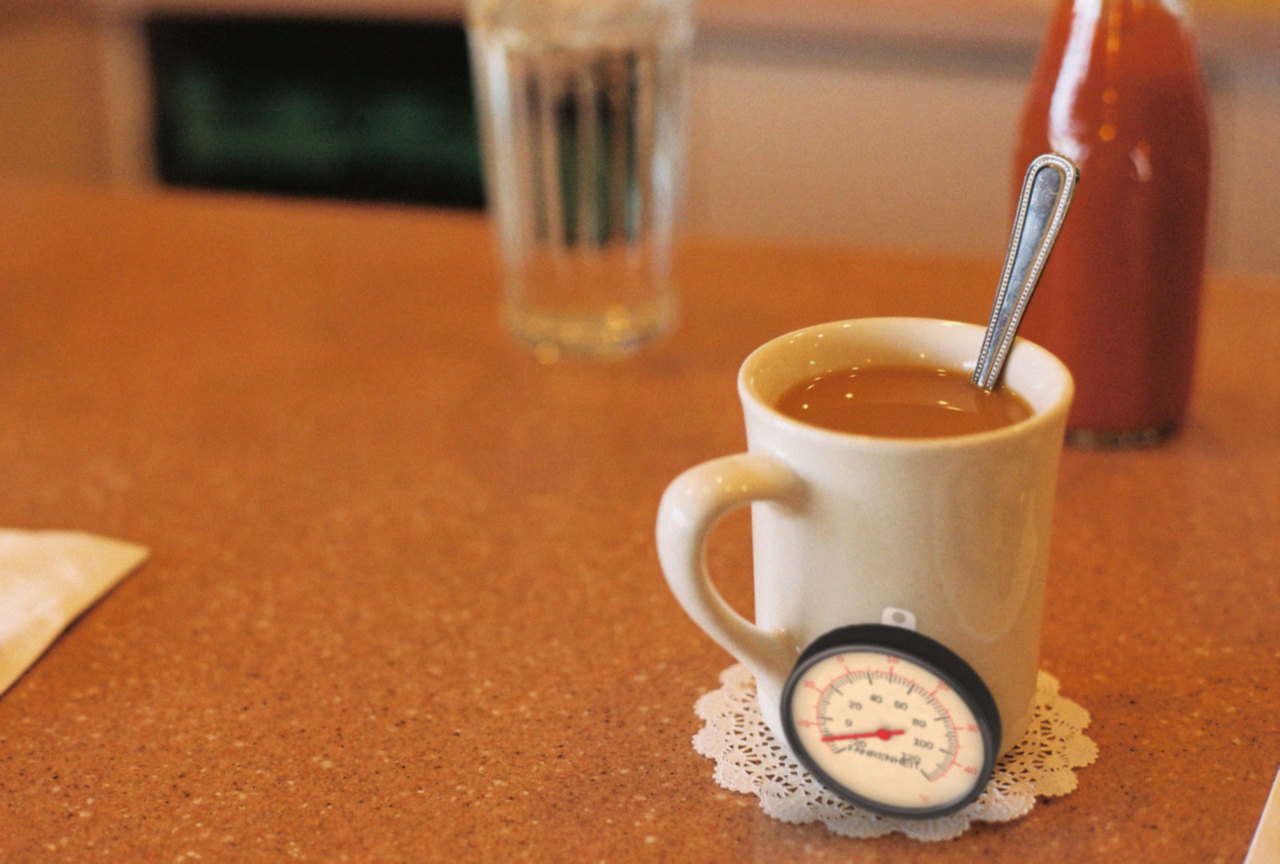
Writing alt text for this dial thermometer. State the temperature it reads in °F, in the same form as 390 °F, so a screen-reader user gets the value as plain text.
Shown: -10 °F
